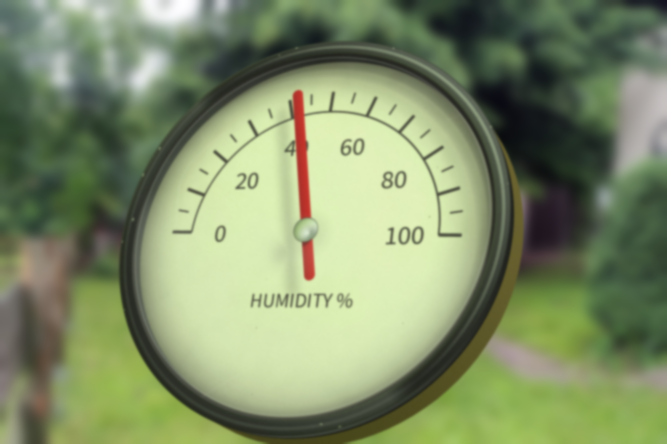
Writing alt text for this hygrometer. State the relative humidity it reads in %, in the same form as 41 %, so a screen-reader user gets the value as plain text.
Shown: 42.5 %
